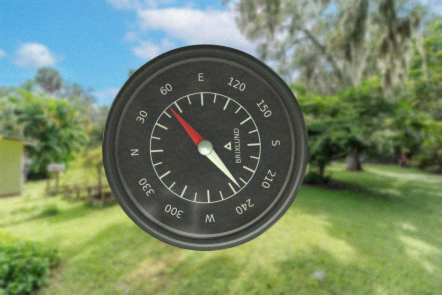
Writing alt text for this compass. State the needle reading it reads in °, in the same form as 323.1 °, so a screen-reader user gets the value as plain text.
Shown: 52.5 °
